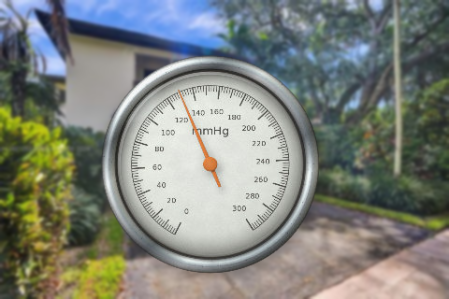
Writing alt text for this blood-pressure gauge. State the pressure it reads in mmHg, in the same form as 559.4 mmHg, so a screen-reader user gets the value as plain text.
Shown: 130 mmHg
